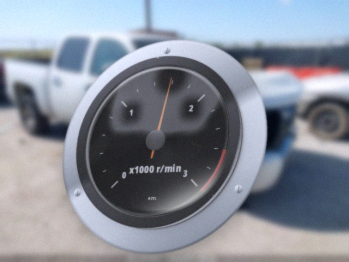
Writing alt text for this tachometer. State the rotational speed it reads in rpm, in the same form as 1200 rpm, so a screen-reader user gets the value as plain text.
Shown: 1600 rpm
